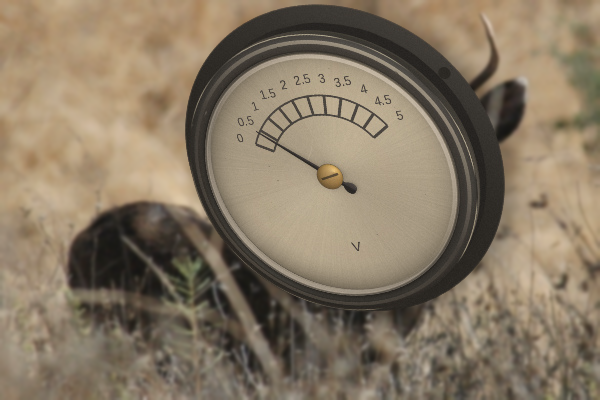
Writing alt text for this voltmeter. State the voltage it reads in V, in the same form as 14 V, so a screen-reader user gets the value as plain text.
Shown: 0.5 V
